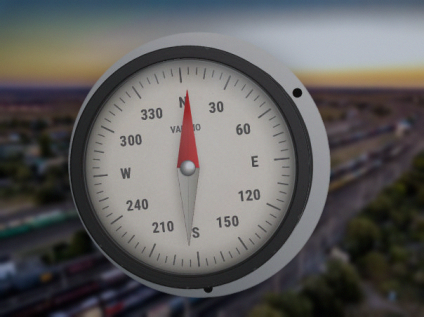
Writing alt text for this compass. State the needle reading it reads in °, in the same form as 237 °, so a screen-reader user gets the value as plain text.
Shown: 5 °
